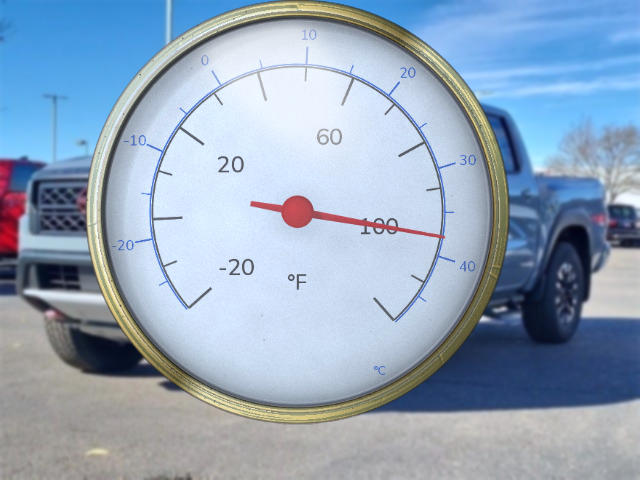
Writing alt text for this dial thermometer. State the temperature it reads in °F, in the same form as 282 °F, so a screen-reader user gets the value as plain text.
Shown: 100 °F
